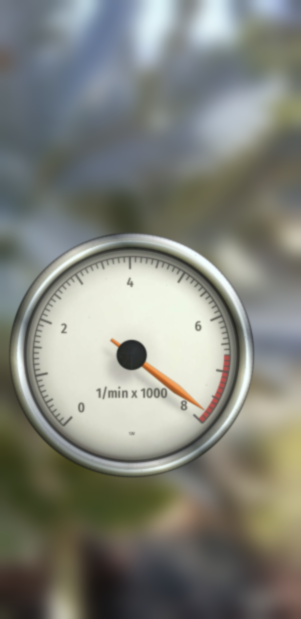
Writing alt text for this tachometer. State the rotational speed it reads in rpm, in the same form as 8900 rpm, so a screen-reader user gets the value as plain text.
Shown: 7800 rpm
